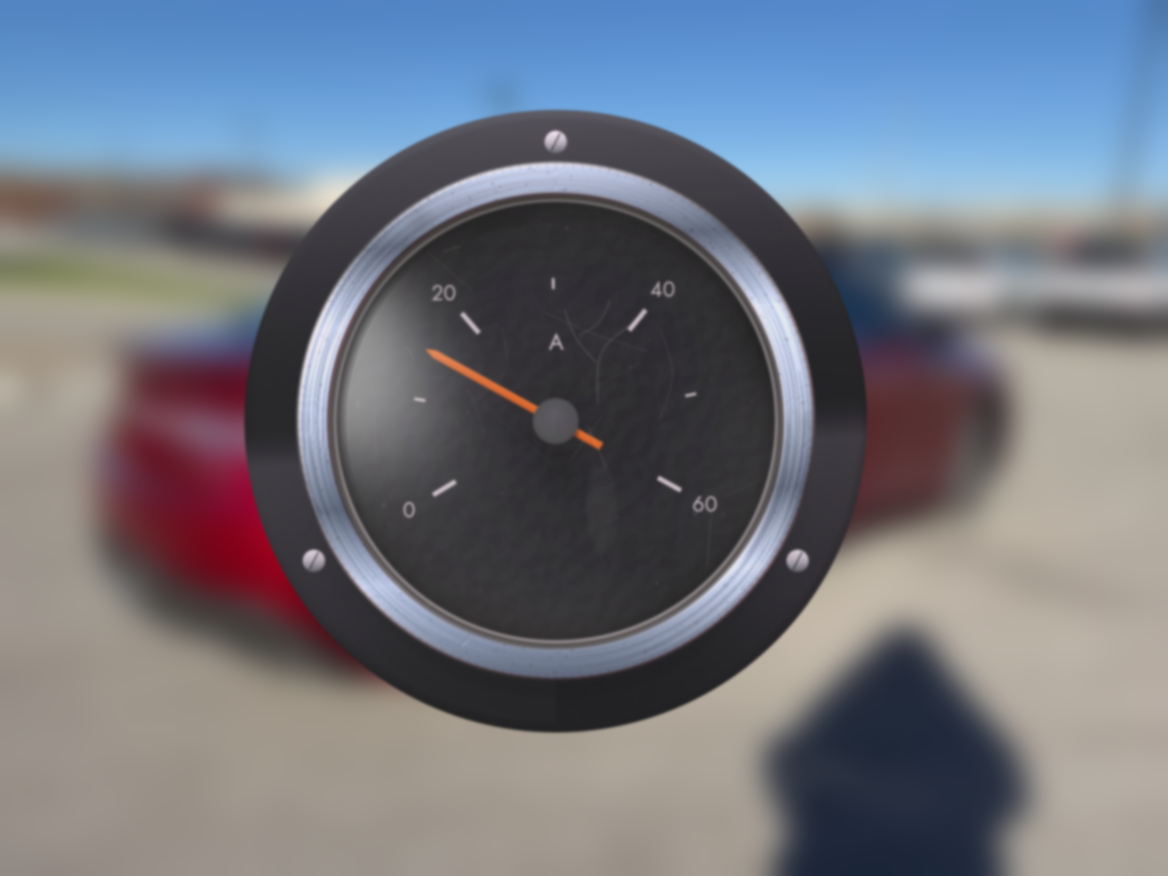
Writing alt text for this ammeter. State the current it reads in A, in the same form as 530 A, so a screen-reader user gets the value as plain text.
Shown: 15 A
